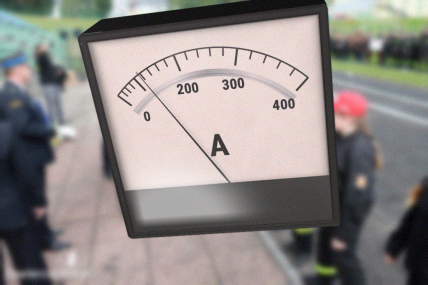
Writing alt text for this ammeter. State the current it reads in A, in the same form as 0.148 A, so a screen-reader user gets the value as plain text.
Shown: 120 A
